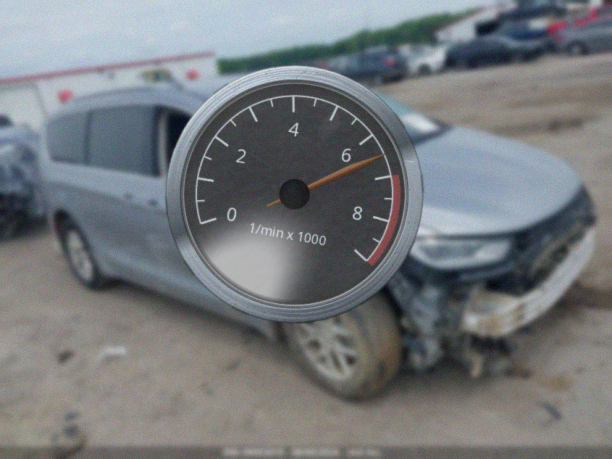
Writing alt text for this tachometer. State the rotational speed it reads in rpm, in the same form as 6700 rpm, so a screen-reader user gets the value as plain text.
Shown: 6500 rpm
